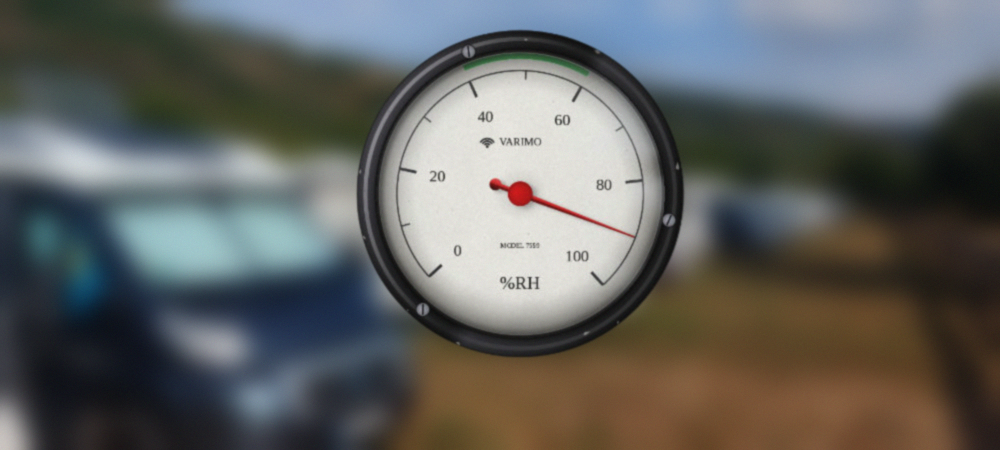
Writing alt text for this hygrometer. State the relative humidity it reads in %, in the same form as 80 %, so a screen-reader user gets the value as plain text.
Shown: 90 %
